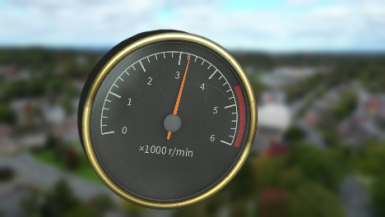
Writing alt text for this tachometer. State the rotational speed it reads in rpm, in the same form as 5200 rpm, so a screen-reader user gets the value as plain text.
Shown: 3200 rpm
